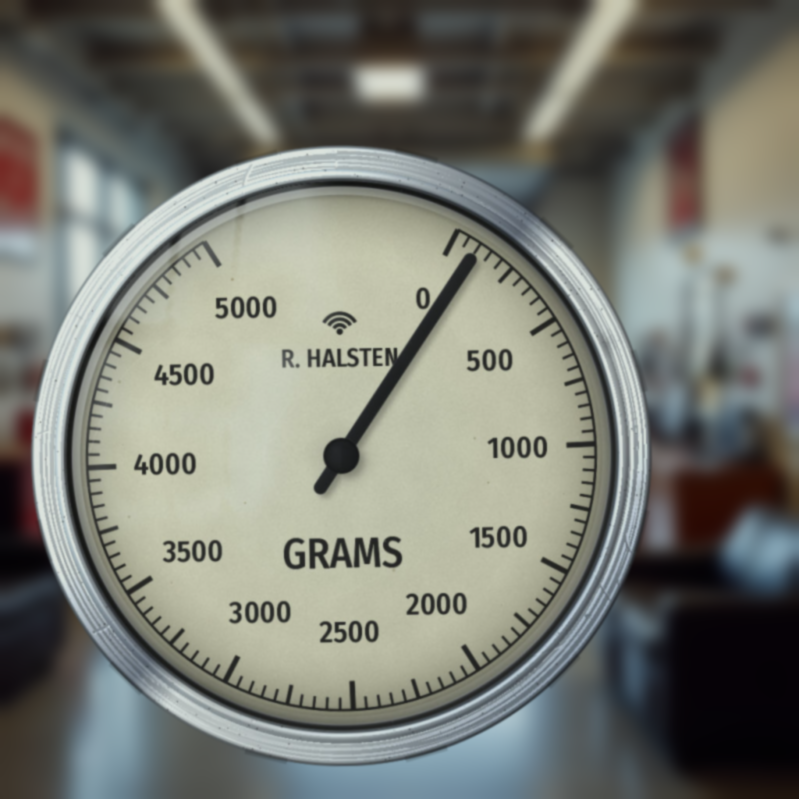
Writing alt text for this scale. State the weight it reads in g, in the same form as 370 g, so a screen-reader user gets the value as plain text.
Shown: 100 g
